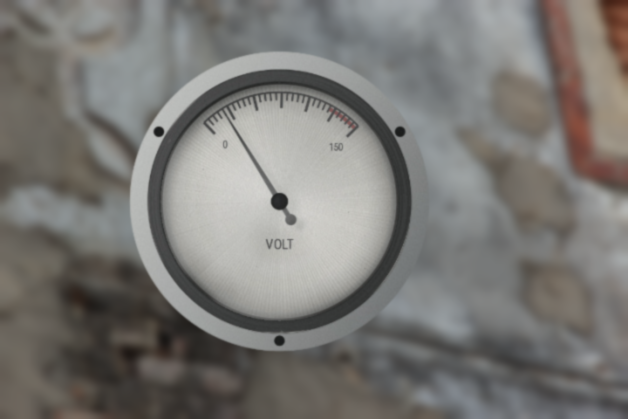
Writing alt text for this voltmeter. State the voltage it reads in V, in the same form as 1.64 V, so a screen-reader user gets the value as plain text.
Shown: 20 V
